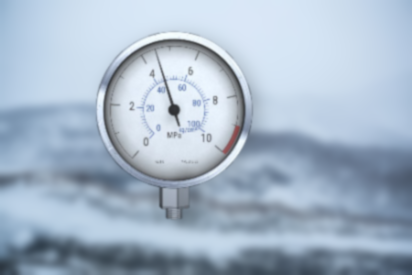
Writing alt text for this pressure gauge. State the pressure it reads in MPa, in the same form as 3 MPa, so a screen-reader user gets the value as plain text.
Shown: 4.5 MPa
